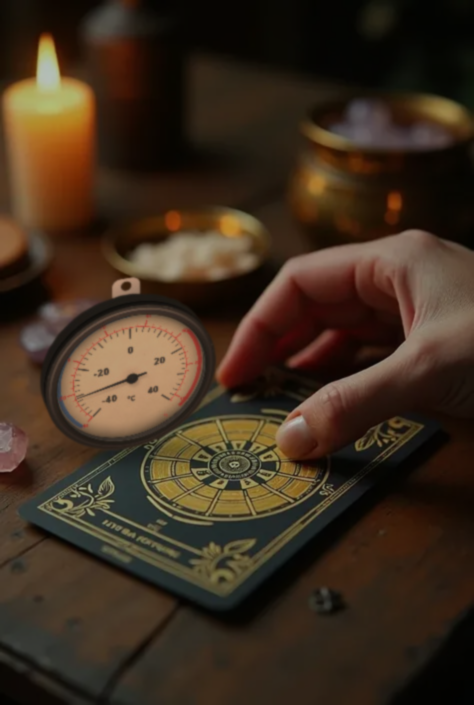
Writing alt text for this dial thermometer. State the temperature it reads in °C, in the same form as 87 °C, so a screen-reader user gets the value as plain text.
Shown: -30 °C
